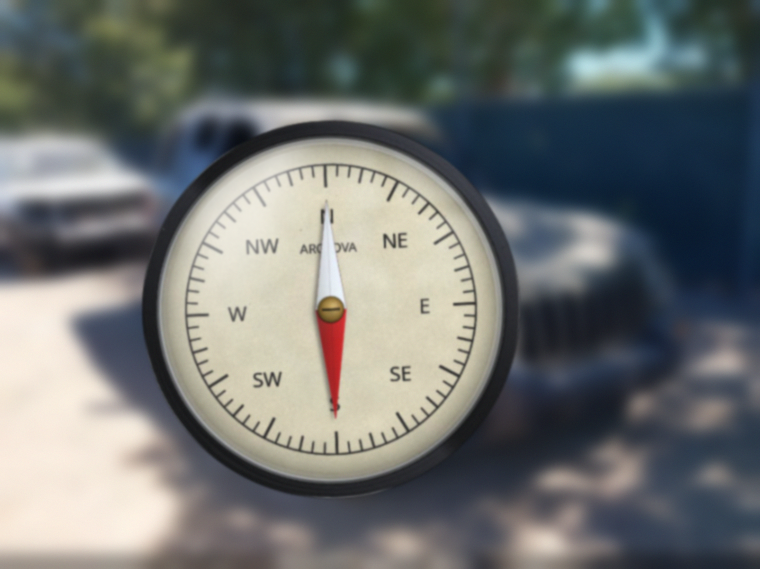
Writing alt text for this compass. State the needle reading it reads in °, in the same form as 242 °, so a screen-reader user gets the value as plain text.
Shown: 180 °
